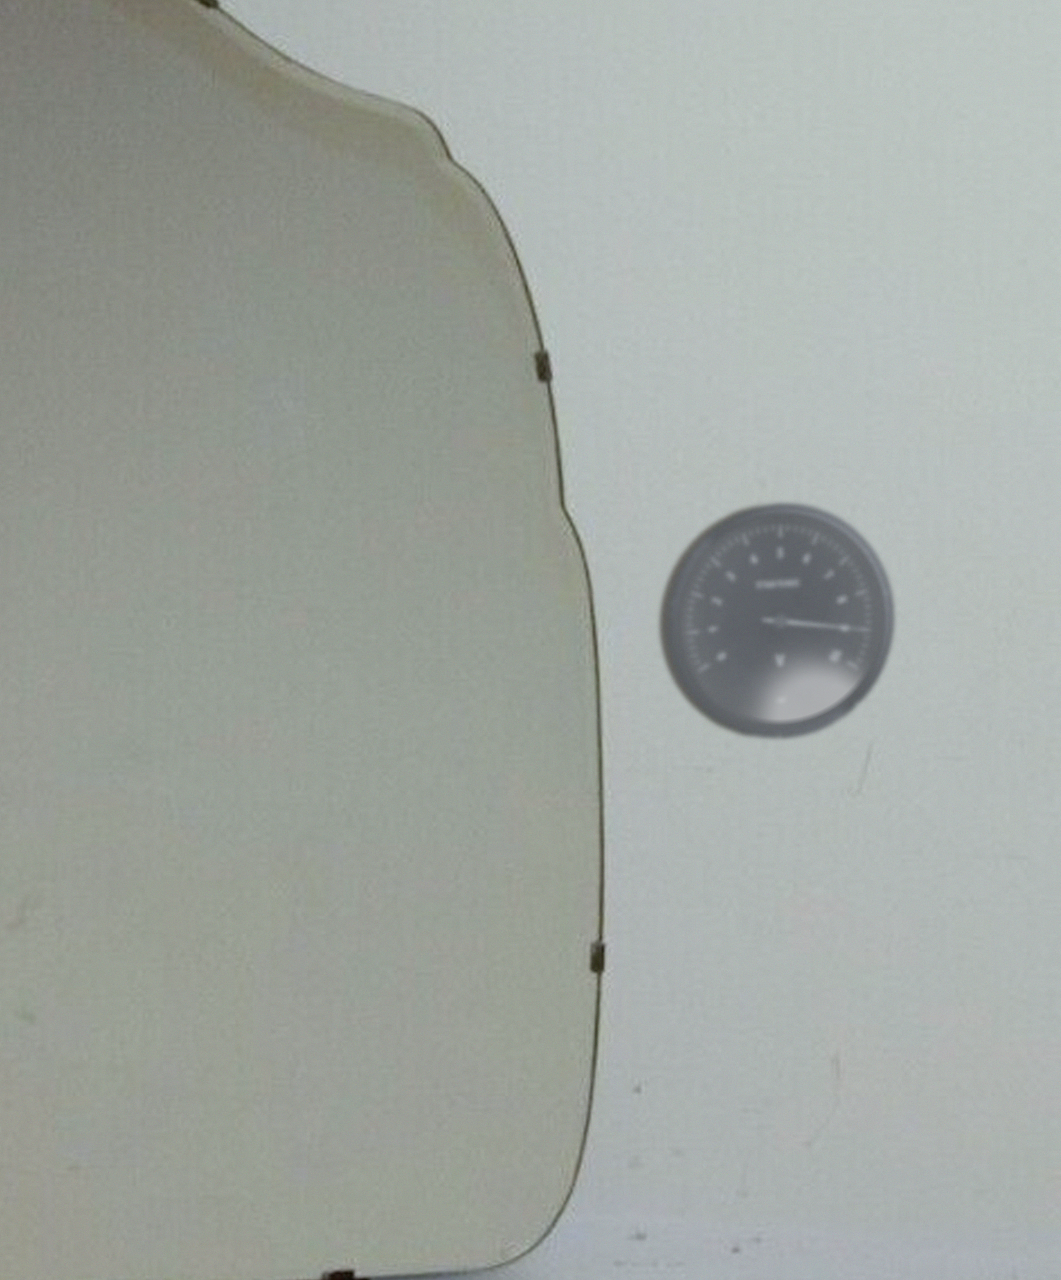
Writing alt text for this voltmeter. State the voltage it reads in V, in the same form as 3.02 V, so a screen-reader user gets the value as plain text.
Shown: 9 V
